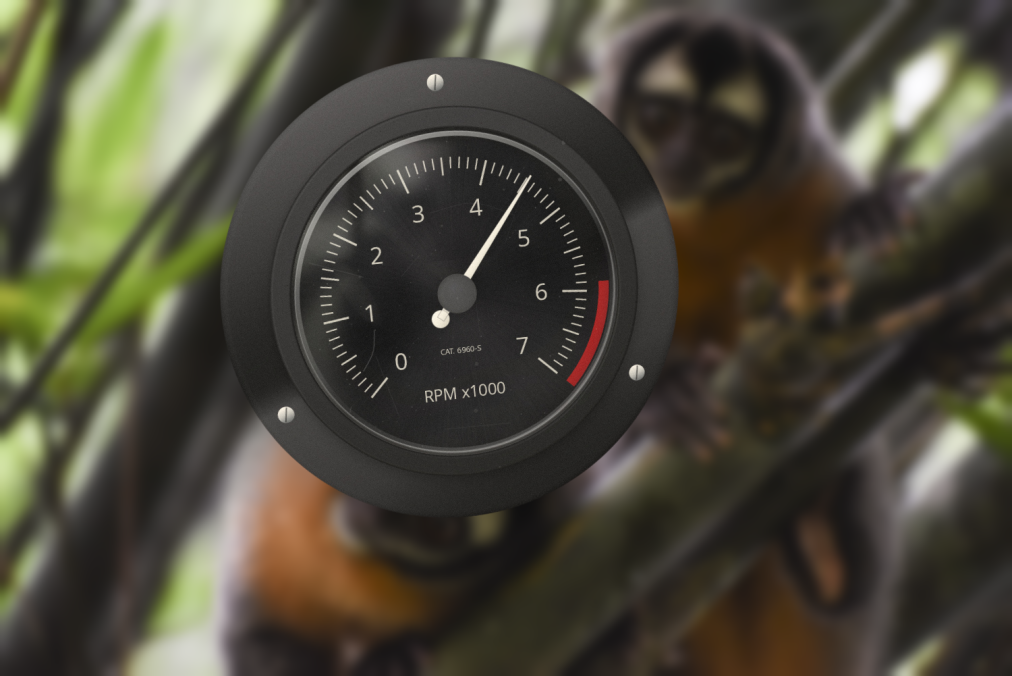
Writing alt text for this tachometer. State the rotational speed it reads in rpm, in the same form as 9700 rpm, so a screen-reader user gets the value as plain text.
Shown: 4500 rpm
